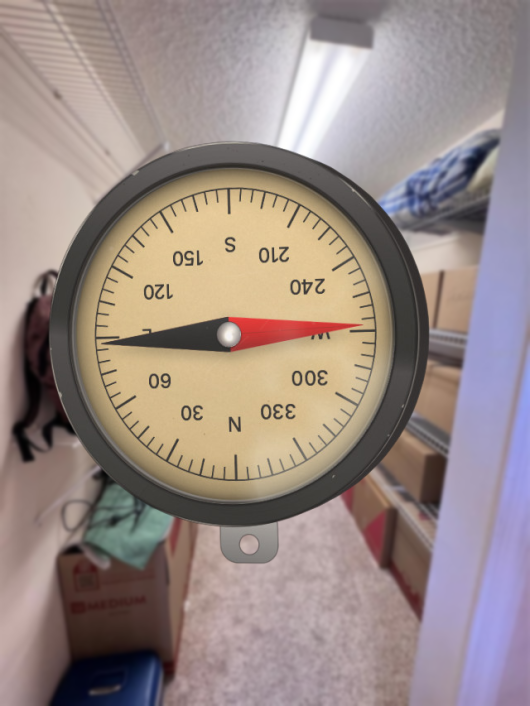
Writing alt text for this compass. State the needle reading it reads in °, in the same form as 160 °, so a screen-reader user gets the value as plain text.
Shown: 267.5 °
